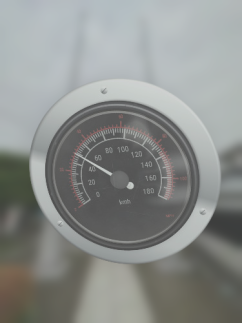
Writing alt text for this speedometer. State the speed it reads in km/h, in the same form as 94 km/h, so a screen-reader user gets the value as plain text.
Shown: 50 km/h
